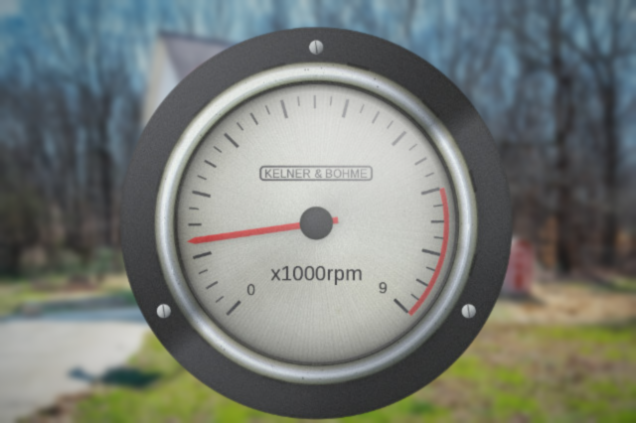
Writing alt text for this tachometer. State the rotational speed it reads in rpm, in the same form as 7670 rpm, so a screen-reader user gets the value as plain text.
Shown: 1250 rpm
